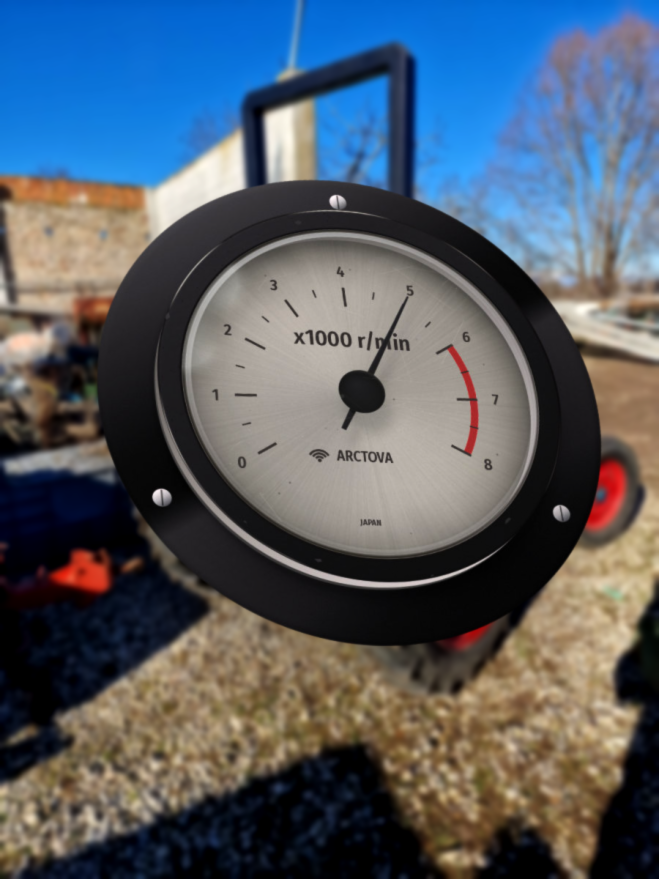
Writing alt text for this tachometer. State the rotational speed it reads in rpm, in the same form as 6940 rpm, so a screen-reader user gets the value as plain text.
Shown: 5000 rpm
